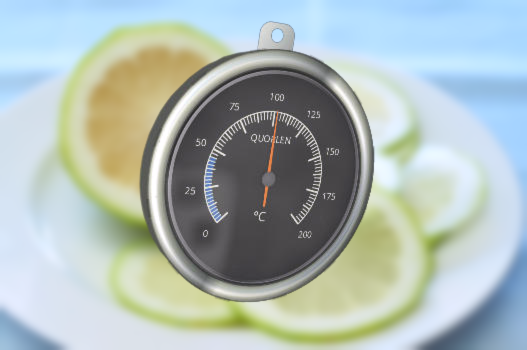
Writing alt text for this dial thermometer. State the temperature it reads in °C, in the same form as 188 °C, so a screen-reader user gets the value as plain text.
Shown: 100 °C
